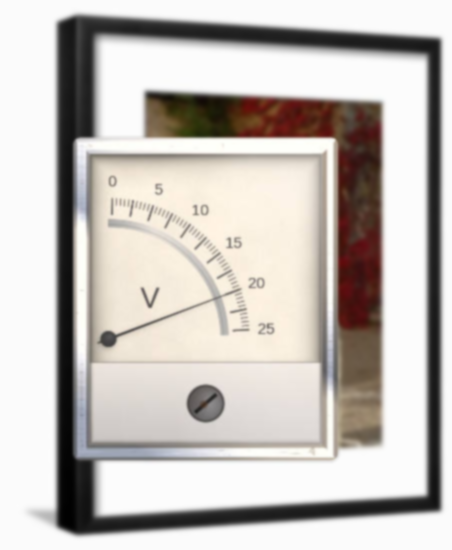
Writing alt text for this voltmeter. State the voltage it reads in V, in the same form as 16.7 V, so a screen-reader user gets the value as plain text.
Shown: 20 V
